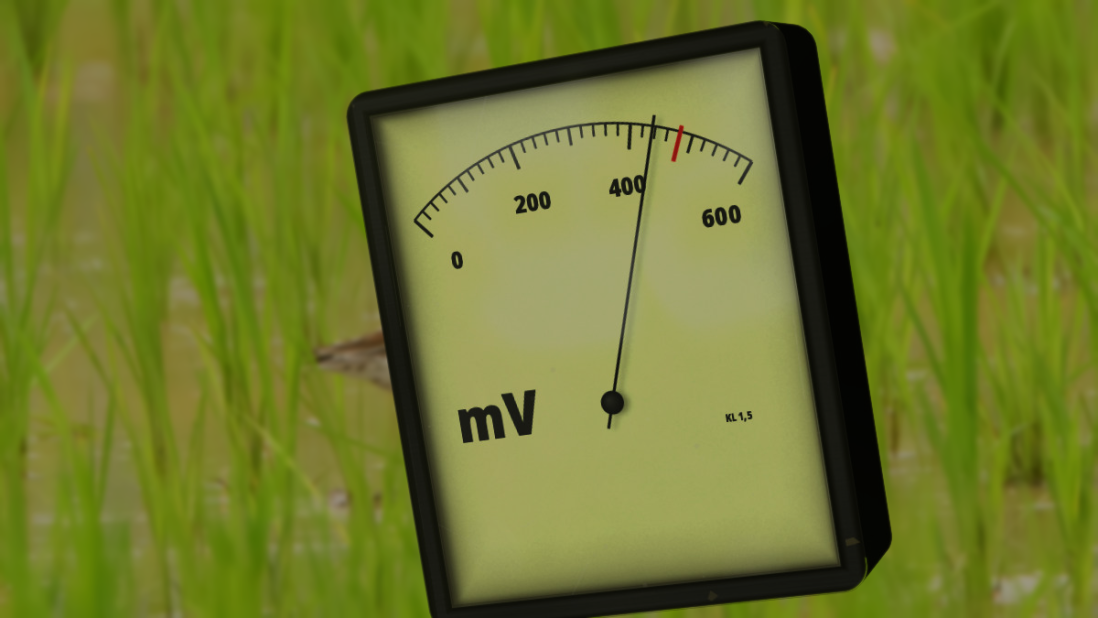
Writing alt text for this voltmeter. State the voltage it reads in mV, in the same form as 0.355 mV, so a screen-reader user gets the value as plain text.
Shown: 440 mV
